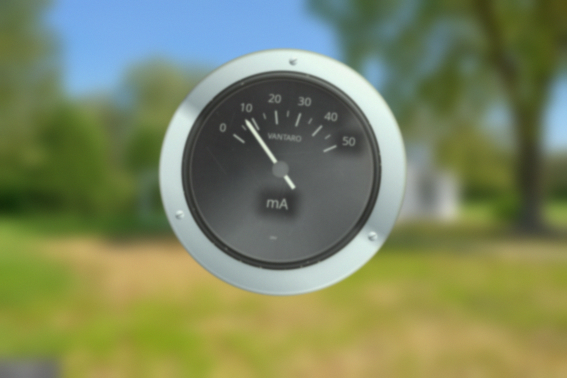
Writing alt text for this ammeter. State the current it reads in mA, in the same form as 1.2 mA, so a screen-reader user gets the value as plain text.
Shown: 7.5 mA
